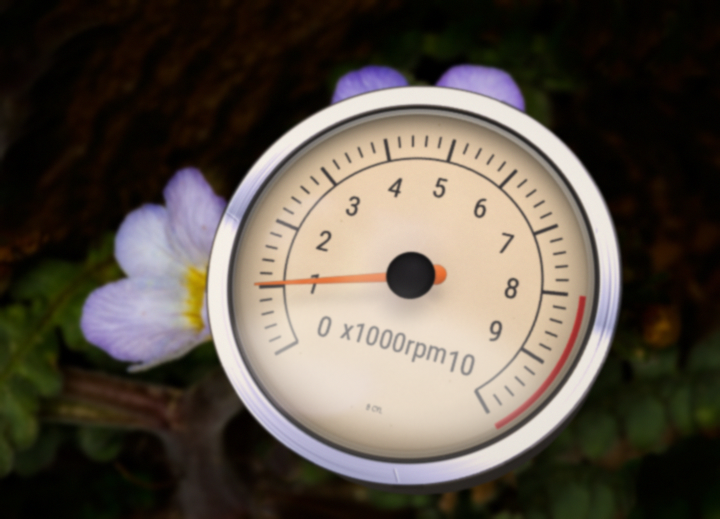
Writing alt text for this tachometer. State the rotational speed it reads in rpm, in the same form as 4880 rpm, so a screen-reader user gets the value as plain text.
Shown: 1000 rpm
